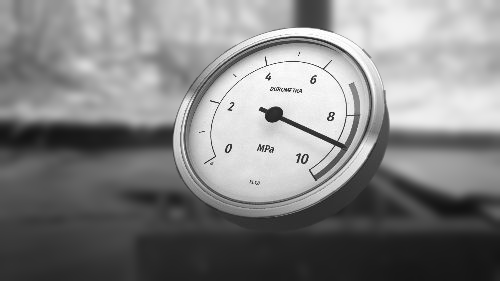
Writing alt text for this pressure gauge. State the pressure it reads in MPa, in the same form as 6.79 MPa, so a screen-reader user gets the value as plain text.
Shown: 9 MPa
